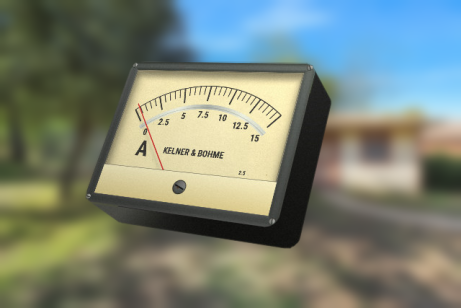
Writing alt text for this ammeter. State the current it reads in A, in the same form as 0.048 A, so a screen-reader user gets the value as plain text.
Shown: 0.5 A
